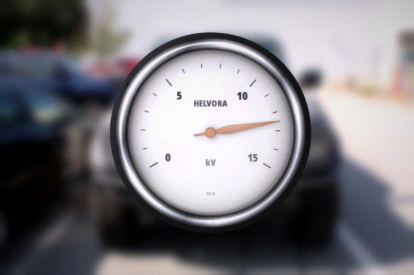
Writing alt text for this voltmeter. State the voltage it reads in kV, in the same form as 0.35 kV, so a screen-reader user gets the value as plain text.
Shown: 12.5 kV
